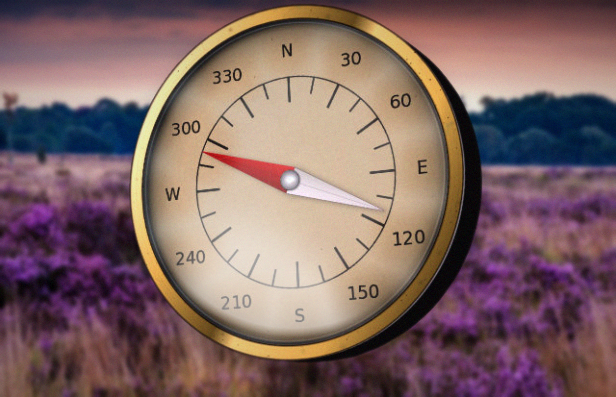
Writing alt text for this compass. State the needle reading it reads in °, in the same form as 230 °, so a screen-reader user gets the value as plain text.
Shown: 292.5 °
